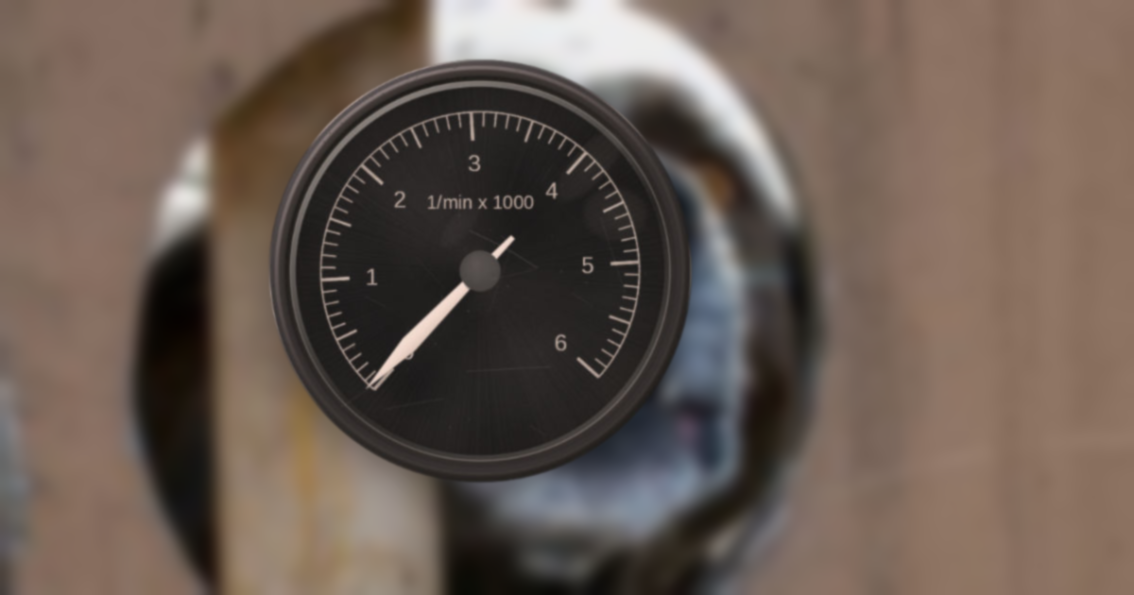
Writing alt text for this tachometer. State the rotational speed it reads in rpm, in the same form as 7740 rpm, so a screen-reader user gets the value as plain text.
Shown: 50 rpm
